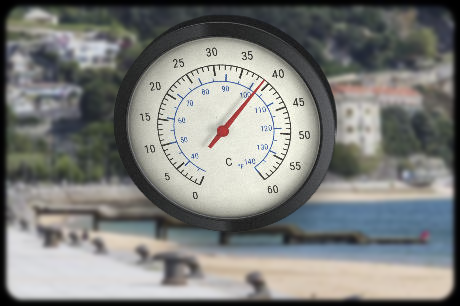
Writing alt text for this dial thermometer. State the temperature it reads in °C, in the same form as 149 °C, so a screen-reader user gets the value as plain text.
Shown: 39 °C
